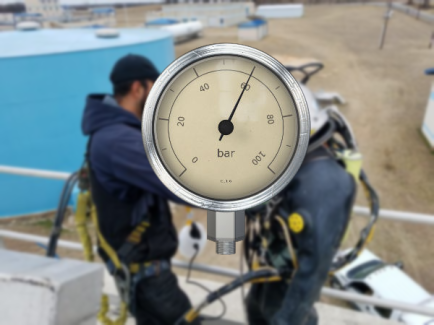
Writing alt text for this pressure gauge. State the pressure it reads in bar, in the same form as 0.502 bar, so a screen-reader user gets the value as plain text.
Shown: 60 bar
